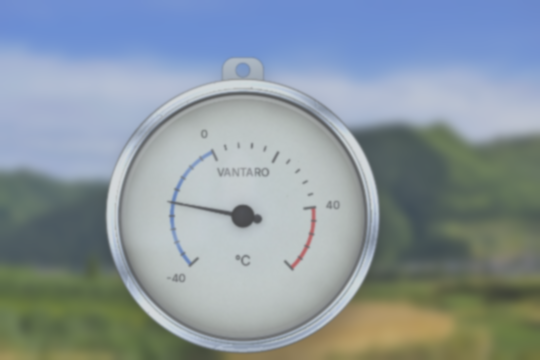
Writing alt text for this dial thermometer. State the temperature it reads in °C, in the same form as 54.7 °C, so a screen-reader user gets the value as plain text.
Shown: -20 °C
